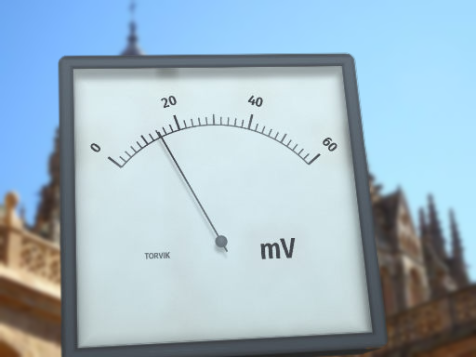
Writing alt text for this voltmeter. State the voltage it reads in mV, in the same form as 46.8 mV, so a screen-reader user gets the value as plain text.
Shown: 14 mV
